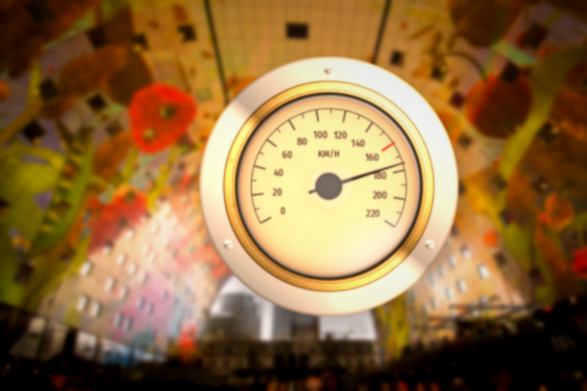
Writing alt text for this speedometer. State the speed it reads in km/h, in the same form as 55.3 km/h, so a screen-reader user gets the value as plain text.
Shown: 175 km/h
